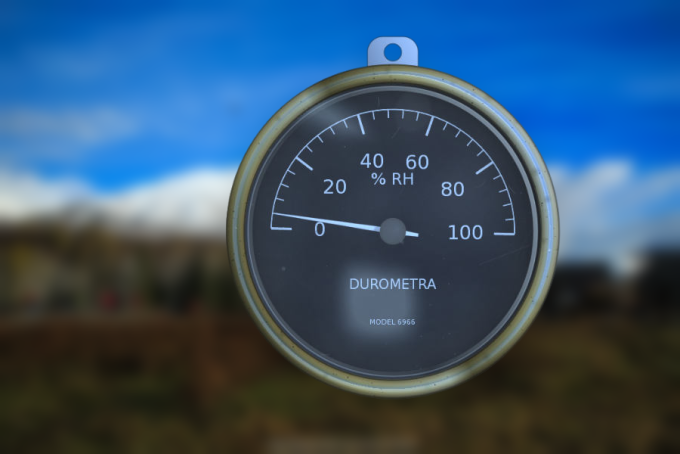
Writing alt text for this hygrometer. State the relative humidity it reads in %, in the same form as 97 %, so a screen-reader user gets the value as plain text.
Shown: 4 %
